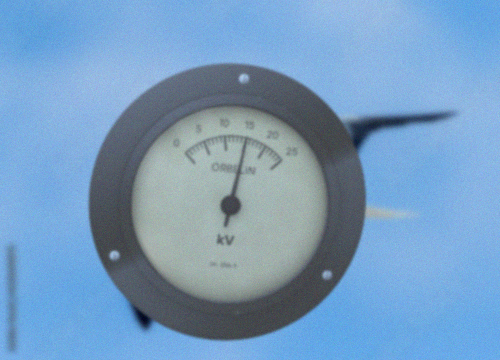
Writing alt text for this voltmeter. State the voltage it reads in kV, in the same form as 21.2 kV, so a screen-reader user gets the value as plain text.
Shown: 15 kV
